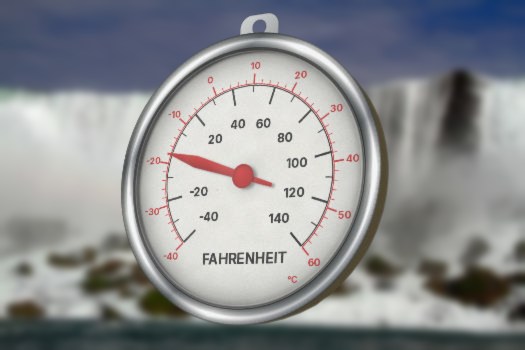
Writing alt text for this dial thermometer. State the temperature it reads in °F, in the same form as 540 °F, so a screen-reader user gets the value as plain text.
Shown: 0 °F
